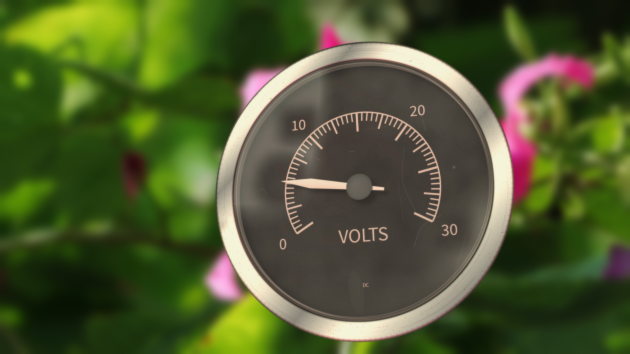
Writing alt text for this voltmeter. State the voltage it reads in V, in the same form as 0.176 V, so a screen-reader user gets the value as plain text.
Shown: 5 V
